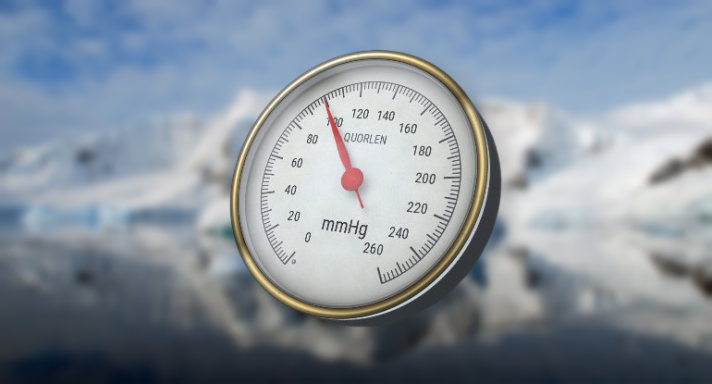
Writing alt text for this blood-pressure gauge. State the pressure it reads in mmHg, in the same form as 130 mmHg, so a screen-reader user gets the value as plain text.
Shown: 100 mmHg
